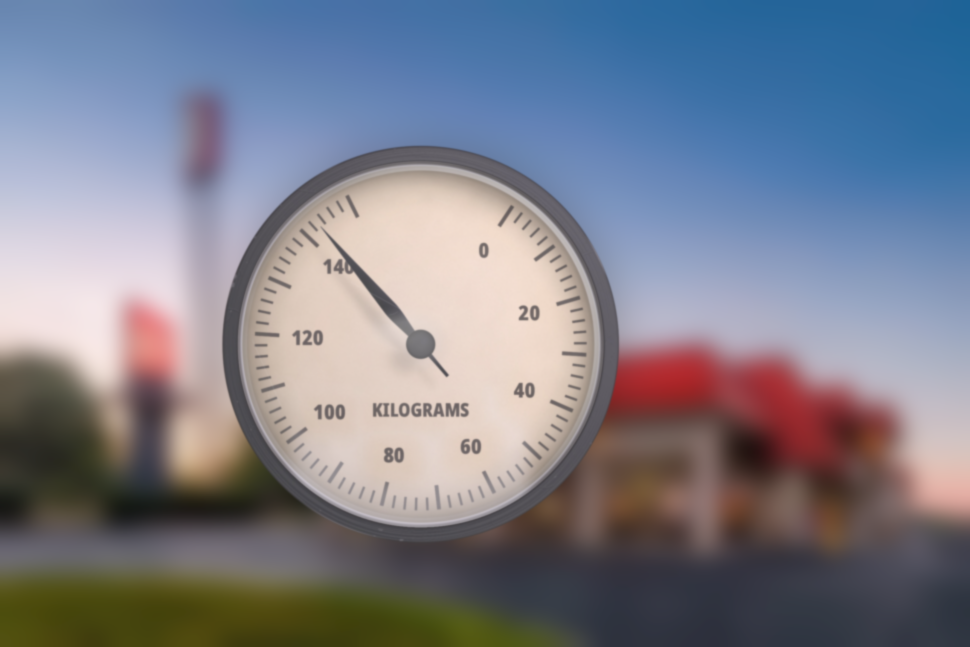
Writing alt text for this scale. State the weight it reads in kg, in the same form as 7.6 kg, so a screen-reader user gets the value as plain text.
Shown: 143 kg
